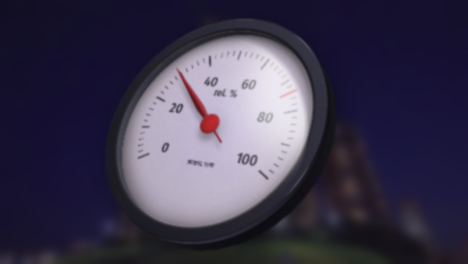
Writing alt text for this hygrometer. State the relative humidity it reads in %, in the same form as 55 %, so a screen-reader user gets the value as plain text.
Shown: 30 %
